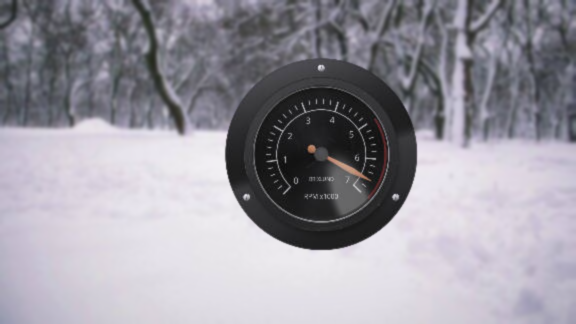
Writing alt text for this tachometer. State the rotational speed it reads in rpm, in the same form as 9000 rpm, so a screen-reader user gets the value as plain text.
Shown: 6600 rpm
